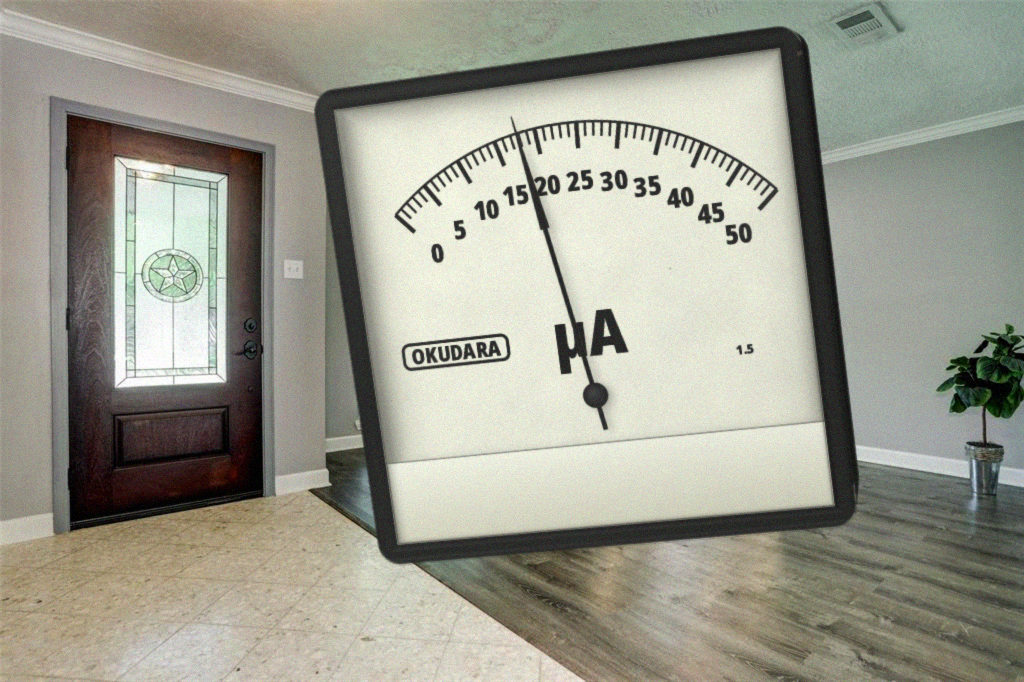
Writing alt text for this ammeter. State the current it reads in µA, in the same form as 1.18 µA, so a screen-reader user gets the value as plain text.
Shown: 18 µA
